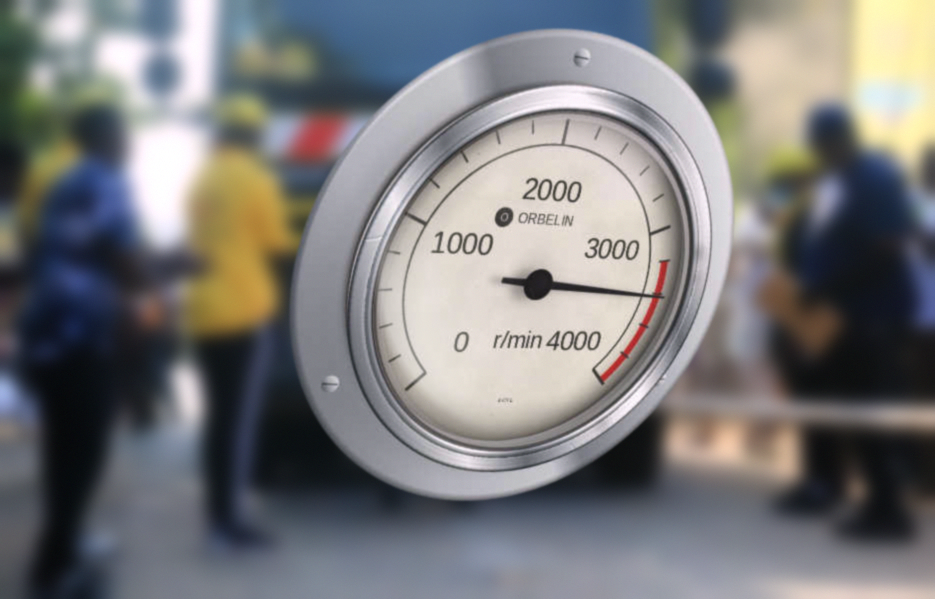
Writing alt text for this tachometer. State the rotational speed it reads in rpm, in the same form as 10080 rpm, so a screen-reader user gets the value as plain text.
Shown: 3400 rpm
